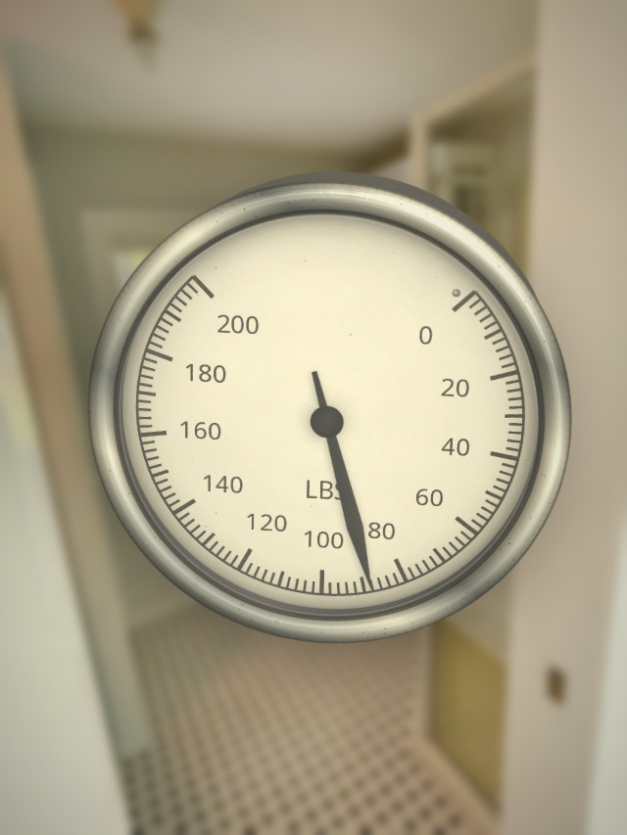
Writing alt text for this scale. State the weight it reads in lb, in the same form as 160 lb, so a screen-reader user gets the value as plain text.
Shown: 88 lb
